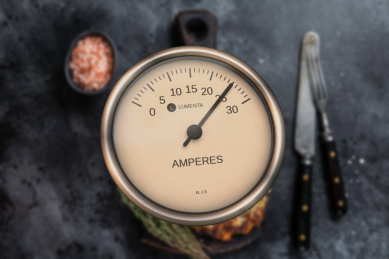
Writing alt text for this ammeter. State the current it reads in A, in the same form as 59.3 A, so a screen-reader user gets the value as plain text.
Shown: 25 A
